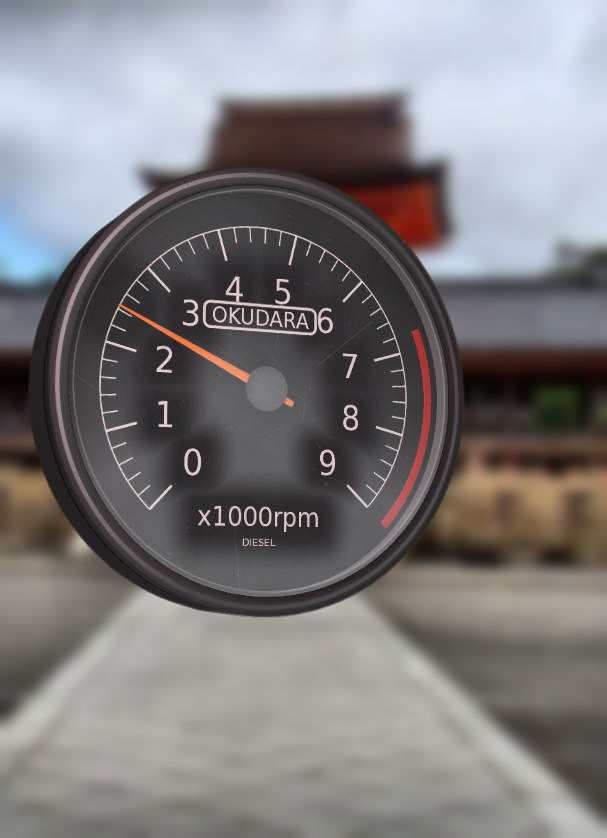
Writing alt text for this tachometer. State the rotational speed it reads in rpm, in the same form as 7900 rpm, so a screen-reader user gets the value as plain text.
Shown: 2400 rpm
